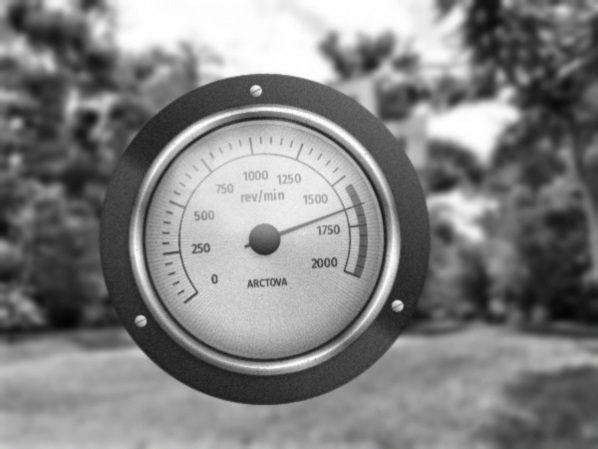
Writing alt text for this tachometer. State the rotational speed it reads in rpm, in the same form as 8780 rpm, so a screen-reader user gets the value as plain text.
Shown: 1650 rpm
